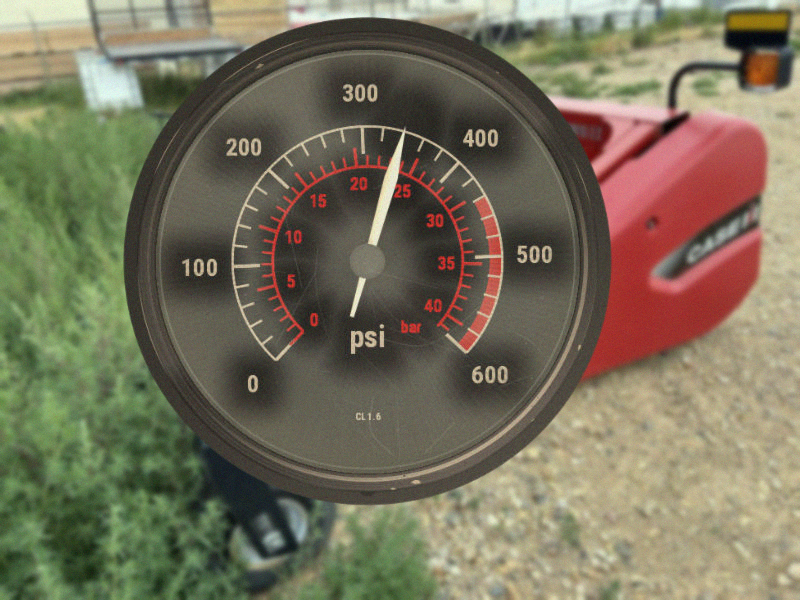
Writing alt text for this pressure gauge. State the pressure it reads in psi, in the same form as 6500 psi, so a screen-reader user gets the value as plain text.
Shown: 340 psi
